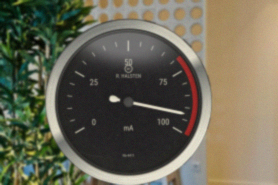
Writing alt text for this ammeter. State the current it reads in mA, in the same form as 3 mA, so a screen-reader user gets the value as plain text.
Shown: 92.5 mA
